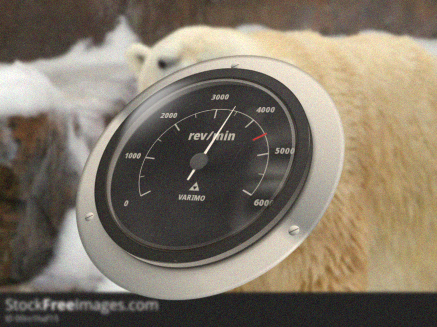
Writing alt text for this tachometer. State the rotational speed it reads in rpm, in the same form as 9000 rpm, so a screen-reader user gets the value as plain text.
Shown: 3500 rpm
